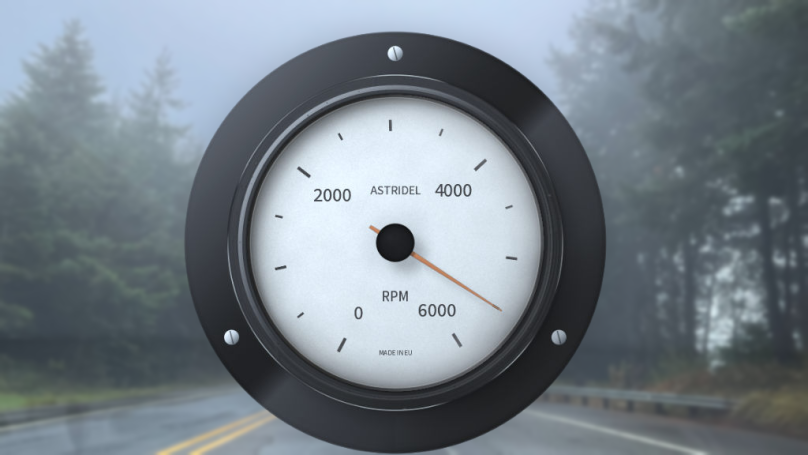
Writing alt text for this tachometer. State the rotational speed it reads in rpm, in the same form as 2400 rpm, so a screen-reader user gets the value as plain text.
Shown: 5500 rpm
